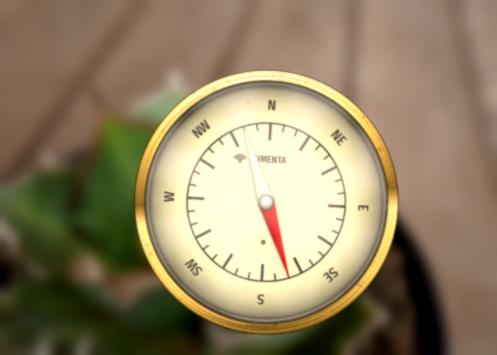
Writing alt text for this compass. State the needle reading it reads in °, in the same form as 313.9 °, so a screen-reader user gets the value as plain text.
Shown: 160 °
